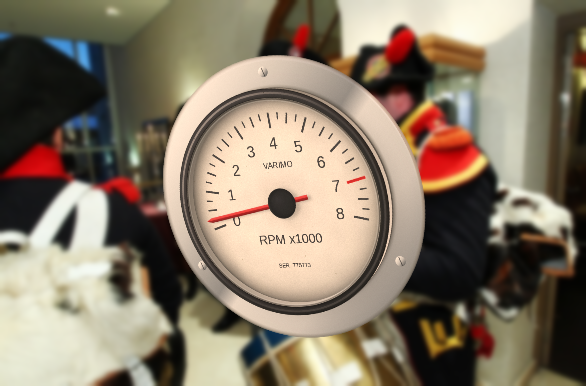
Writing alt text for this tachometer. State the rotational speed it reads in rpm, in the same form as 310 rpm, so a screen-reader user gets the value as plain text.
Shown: 250 rpm
